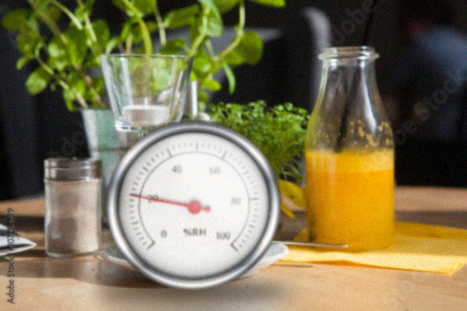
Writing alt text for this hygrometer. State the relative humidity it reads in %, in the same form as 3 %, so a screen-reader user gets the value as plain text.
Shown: 20 %
